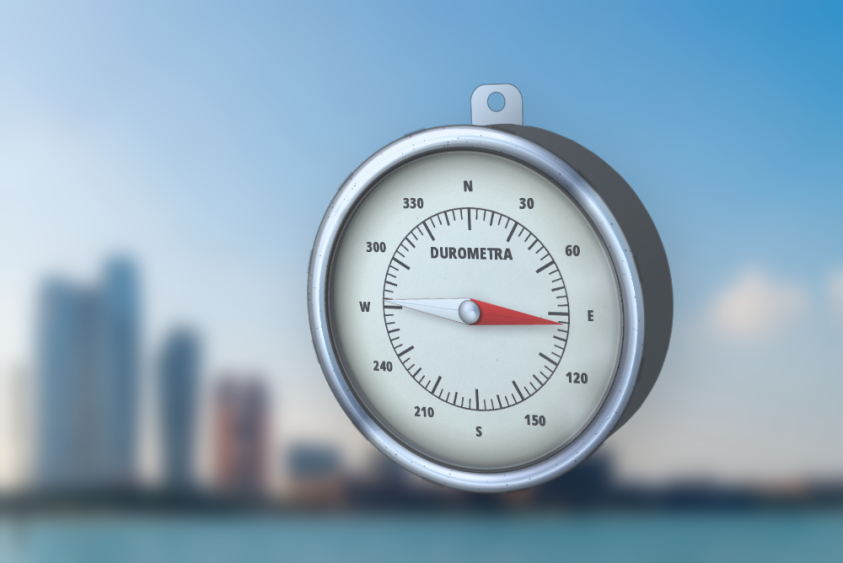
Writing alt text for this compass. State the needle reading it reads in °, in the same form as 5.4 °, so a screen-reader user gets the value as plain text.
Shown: 95 °
